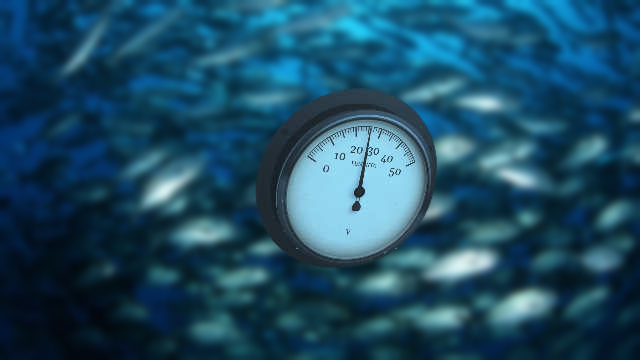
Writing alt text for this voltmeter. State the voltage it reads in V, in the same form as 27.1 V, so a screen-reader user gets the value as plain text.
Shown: 25 V
